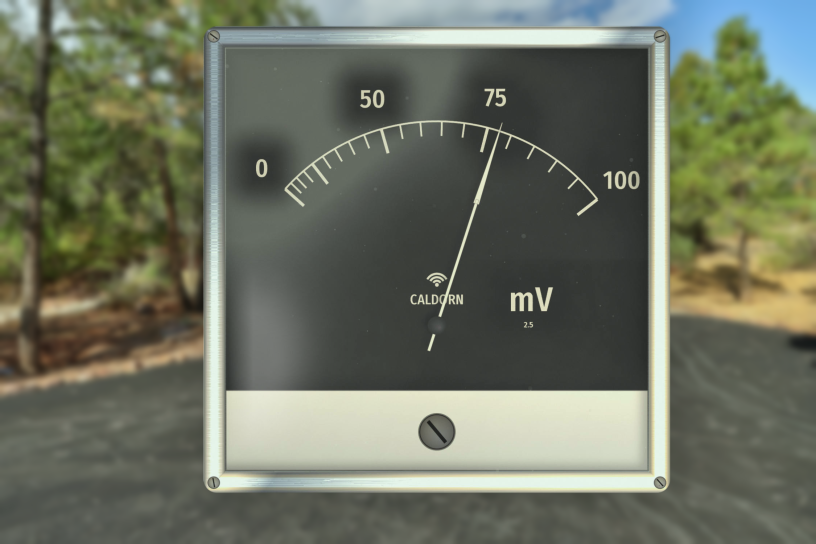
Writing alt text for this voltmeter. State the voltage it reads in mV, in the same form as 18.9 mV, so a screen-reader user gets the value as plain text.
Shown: 77.5 mV
